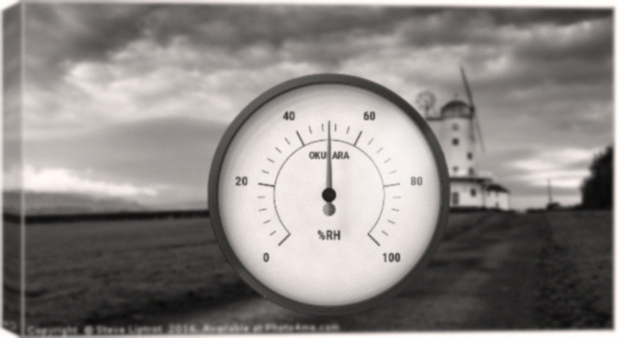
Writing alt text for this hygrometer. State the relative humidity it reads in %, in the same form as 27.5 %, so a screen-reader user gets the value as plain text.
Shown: 50 %
